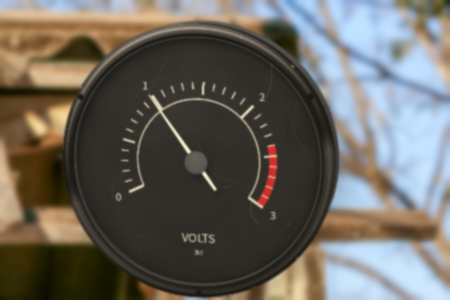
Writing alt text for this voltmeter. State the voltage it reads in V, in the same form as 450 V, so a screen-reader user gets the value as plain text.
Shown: 1 V
